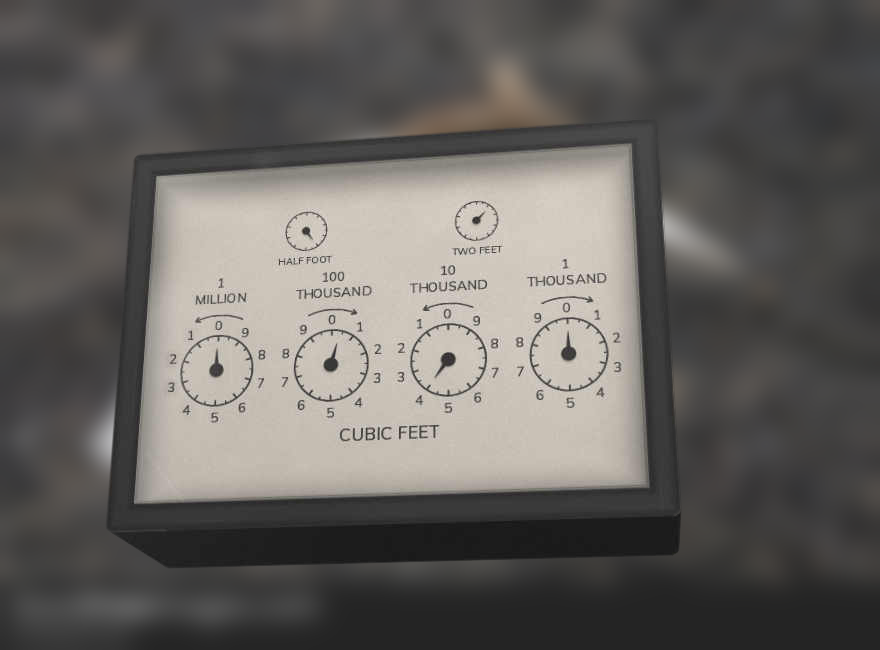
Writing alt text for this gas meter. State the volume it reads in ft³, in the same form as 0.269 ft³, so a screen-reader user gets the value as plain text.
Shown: 4000 ft³
